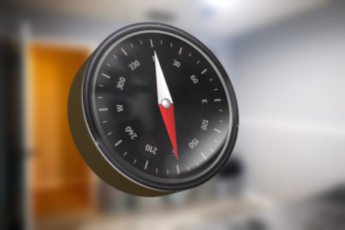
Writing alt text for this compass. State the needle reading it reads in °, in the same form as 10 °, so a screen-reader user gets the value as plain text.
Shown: 180 °
